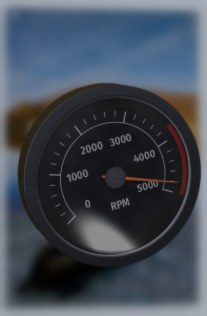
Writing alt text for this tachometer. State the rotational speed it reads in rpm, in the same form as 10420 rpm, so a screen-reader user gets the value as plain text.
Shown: 4800 rpm
